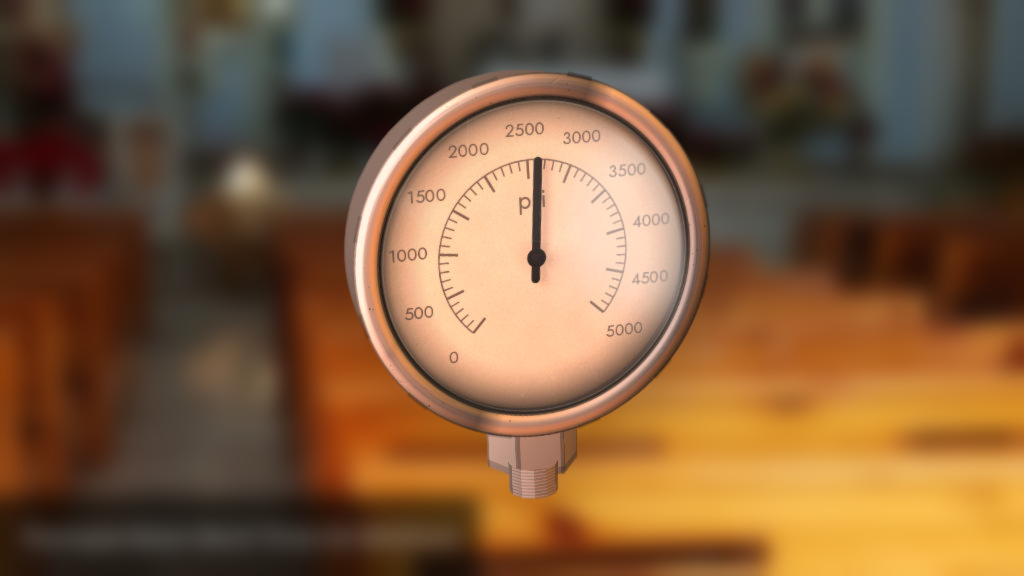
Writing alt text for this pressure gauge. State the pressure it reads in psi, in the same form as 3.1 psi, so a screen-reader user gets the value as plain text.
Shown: 2600 psi
